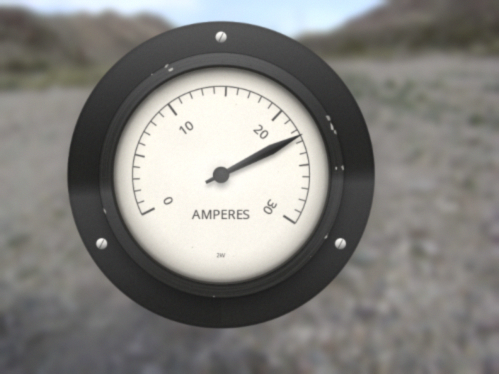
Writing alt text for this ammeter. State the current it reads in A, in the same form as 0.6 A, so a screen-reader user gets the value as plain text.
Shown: 22.5 A
